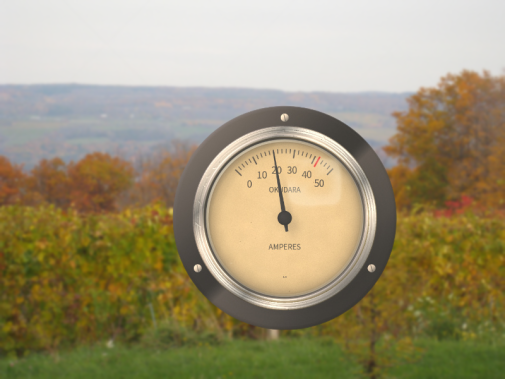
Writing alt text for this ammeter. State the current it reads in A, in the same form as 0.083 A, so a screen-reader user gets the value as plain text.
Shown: 20 A
